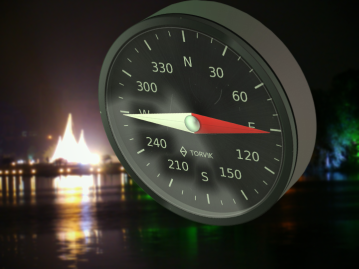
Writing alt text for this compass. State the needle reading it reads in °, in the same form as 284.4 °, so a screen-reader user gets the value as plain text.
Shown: 90 °
